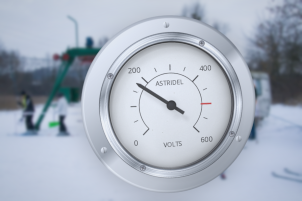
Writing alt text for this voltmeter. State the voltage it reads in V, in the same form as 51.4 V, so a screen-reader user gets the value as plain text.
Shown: 175 V
